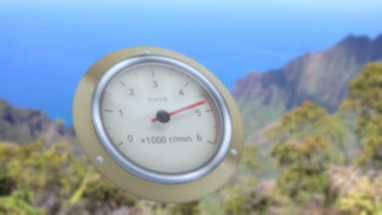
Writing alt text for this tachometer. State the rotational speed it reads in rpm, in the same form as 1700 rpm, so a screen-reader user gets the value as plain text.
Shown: 4750 rpm
